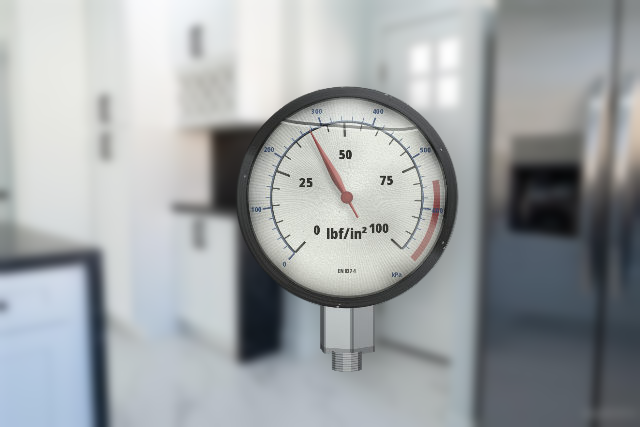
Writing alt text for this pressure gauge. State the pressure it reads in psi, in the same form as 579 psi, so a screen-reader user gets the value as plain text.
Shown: 40 psi
